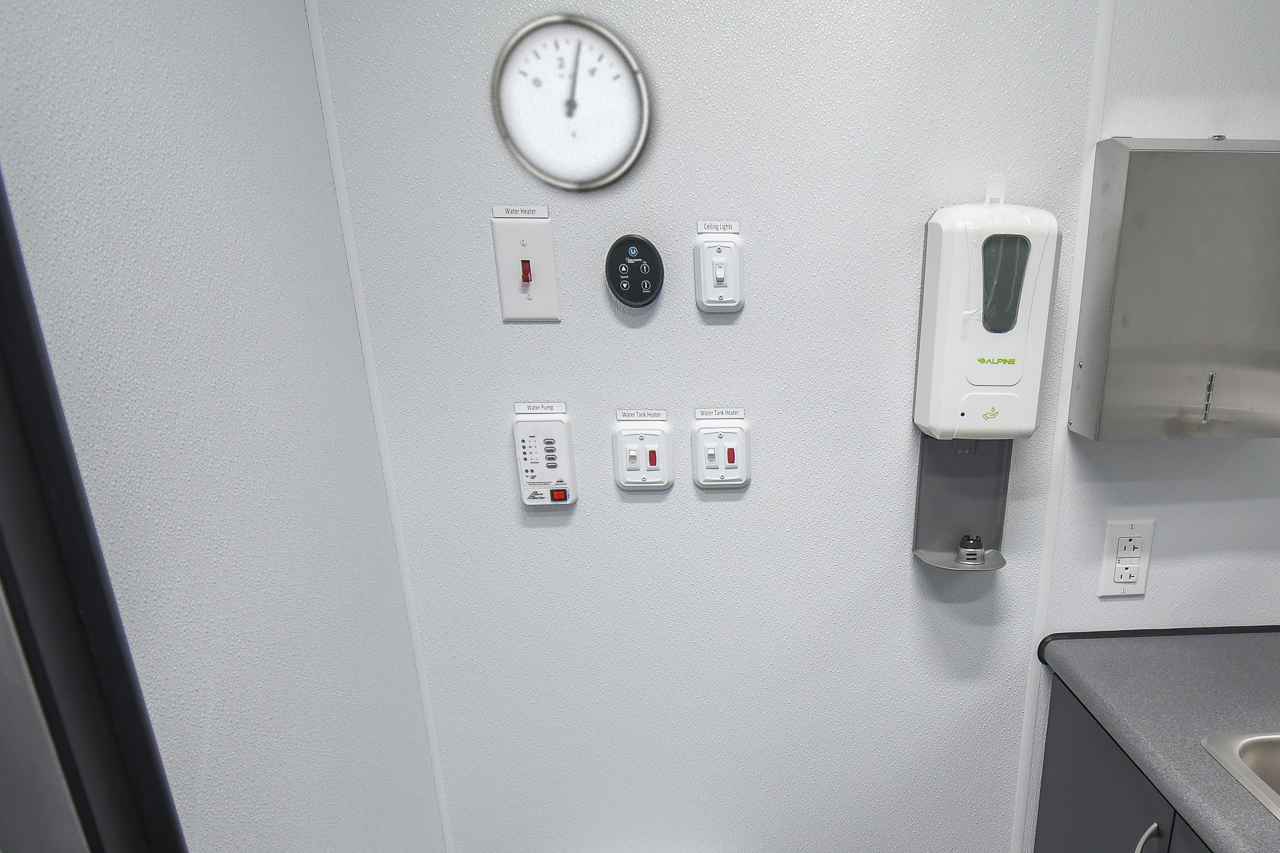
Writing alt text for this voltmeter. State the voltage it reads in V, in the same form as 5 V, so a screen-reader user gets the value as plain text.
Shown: 3 V
